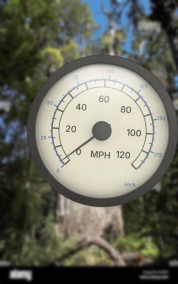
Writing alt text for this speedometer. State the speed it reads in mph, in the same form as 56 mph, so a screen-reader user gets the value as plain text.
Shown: 2.5 mph
